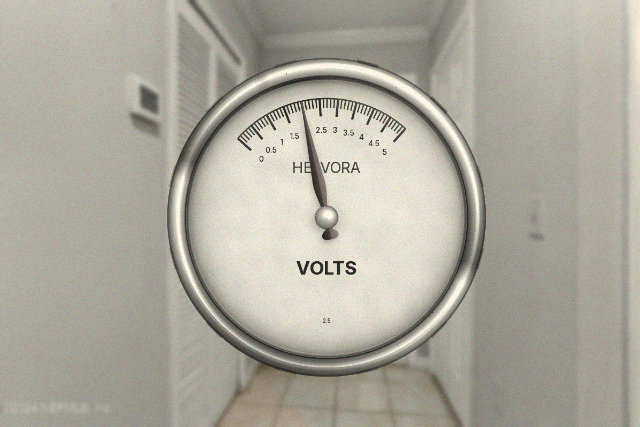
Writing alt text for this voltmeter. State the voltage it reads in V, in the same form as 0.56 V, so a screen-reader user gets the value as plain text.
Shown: 2 V
